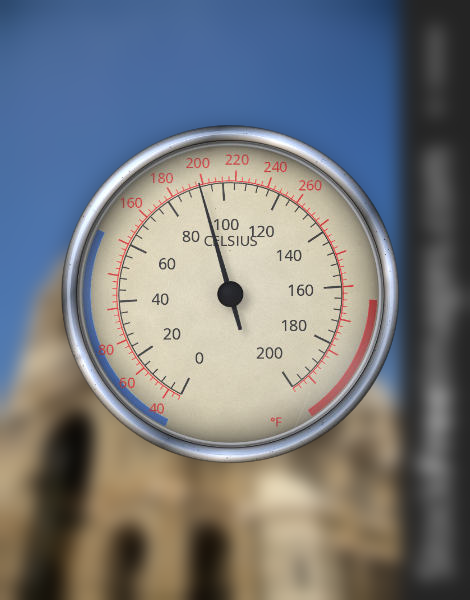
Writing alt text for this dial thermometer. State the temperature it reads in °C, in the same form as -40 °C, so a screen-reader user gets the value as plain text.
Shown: 92 °C
